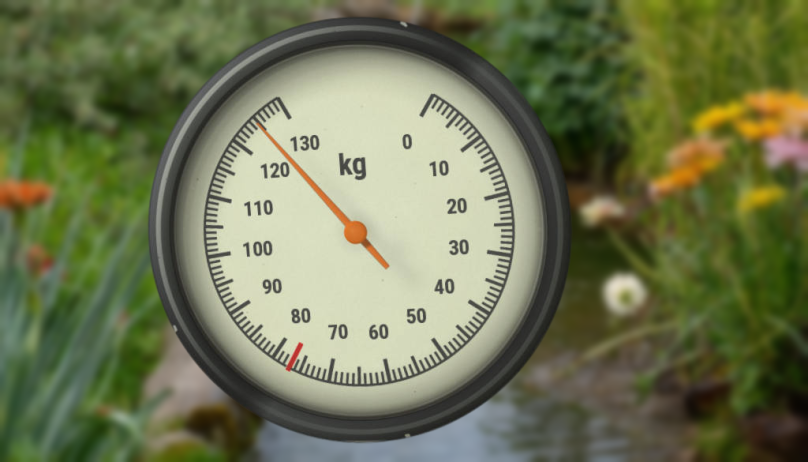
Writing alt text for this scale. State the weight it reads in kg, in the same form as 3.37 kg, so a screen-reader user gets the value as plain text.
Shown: 125 kg
